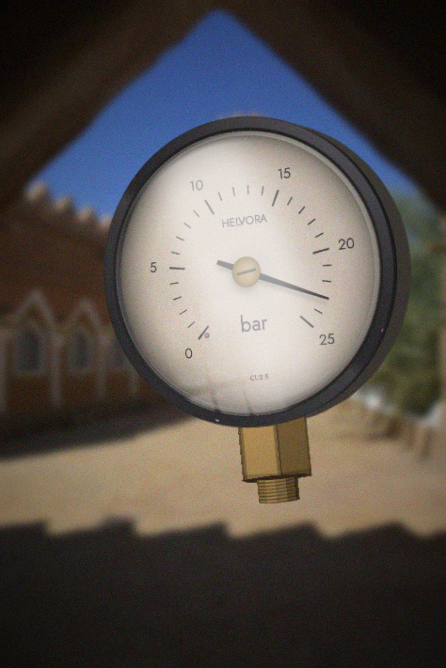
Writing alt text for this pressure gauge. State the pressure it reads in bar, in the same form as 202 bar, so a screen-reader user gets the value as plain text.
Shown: 23 bar
